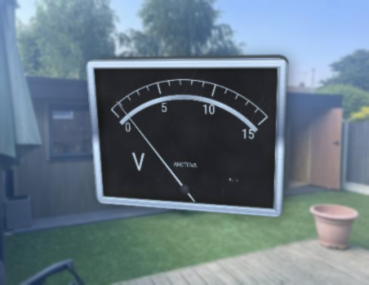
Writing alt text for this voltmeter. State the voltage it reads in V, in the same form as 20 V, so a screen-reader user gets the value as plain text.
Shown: 1 V
